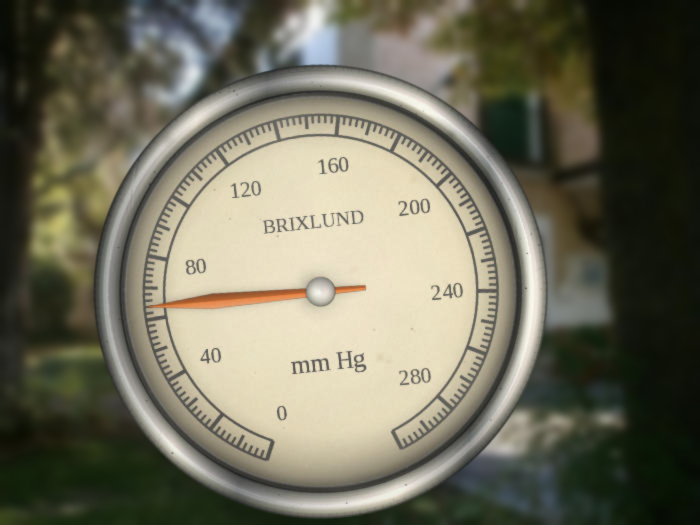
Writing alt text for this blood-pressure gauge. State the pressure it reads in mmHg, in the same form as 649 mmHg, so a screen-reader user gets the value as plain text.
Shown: 64 mmHg
